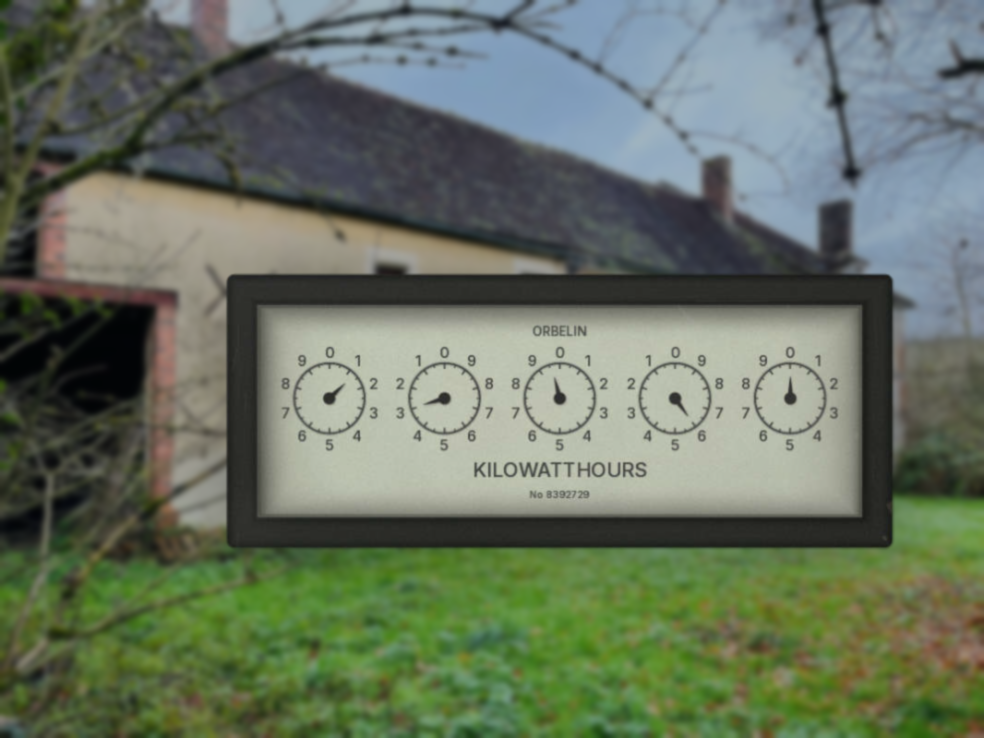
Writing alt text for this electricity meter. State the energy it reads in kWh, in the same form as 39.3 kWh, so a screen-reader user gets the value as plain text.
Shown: 12960 kWh
